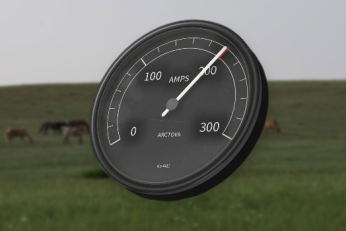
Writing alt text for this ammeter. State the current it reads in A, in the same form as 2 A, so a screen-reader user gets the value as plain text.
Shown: 200 A
